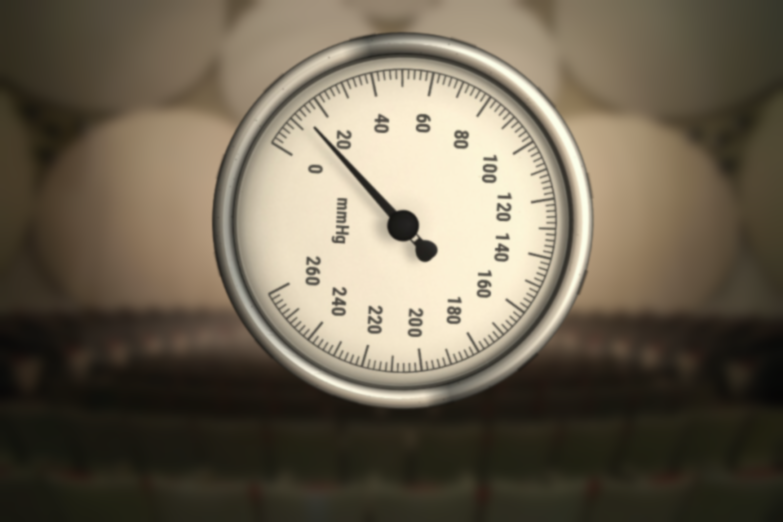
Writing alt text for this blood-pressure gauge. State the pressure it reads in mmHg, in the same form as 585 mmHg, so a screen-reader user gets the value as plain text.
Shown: 14 mmHg
